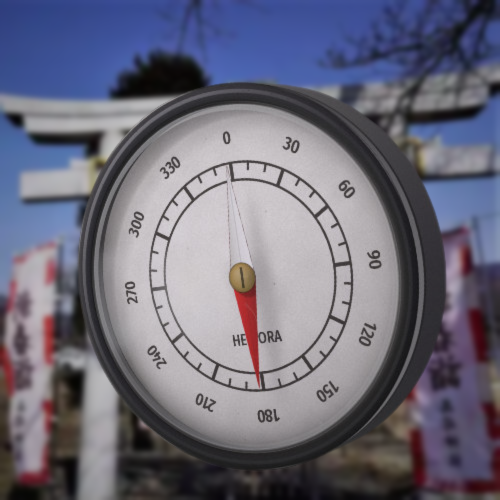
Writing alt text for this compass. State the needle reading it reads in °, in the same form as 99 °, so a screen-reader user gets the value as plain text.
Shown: 180 °
